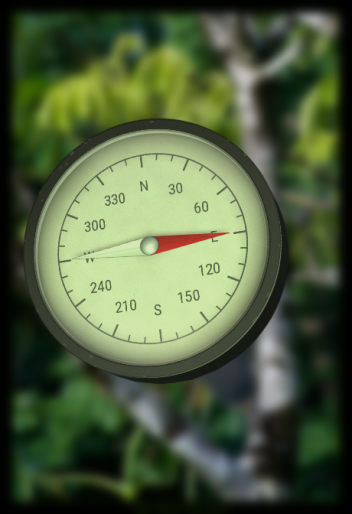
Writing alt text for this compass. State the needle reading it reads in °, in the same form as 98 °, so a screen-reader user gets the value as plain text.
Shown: 90 °
